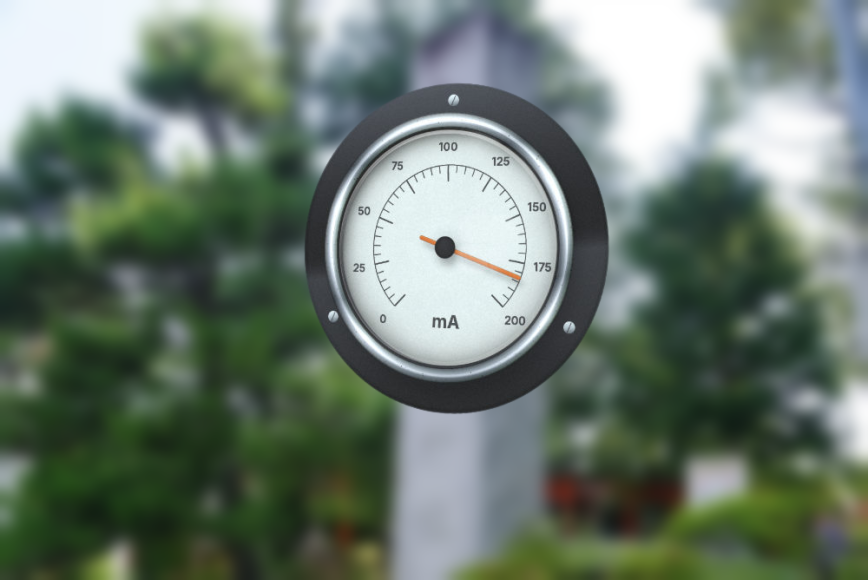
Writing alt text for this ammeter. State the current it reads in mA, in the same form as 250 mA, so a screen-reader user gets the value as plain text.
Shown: 182.5 mA
